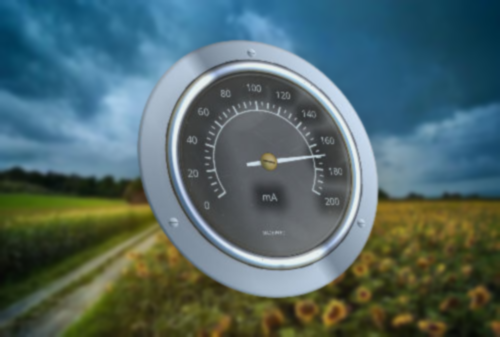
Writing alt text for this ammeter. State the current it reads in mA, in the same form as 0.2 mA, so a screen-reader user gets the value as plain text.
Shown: 170 mA
